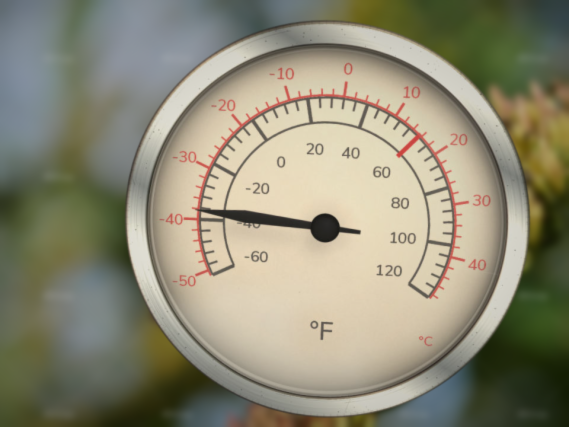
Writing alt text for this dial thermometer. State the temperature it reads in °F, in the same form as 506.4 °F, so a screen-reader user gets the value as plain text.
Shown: -36 °F
